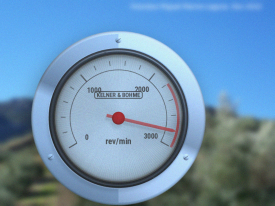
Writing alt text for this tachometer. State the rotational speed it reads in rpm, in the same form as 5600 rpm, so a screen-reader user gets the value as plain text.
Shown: 2800 rpm
